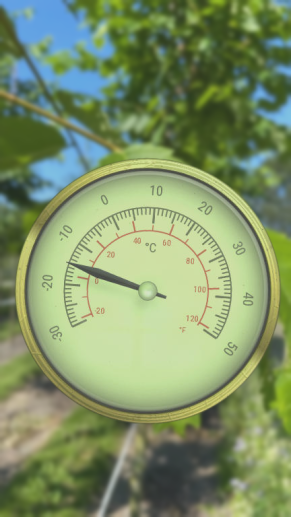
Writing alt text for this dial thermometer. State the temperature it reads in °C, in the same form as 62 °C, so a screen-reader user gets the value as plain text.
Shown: -15 °C
